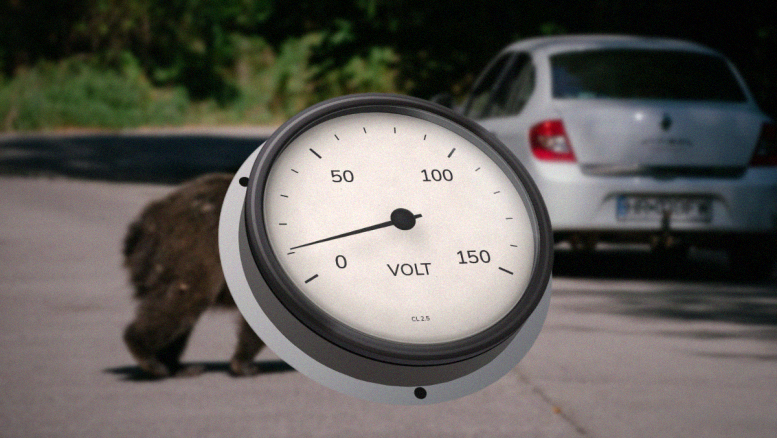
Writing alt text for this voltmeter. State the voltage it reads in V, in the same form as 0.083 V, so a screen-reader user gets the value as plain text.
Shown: 10 V
